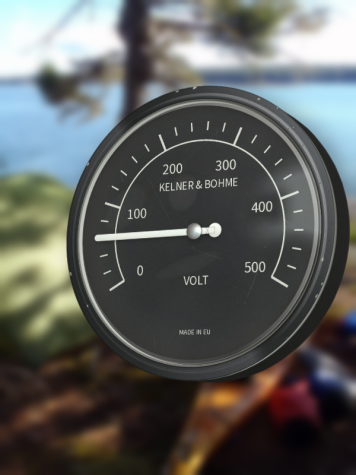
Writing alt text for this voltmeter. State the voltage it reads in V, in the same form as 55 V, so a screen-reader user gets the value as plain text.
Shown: 60 V
